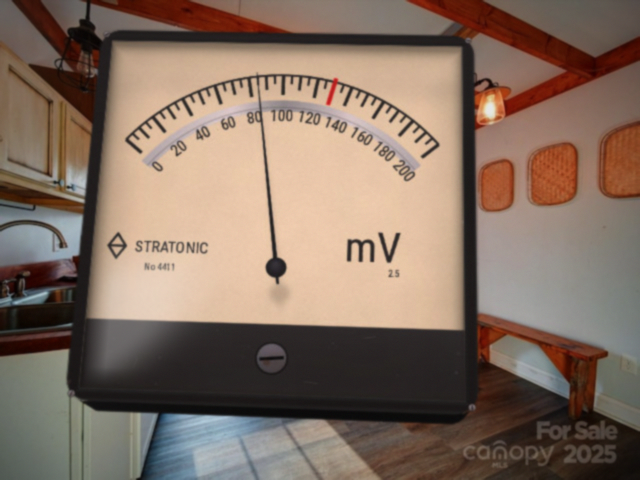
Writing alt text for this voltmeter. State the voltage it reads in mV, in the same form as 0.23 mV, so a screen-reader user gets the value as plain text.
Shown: 85 mV
